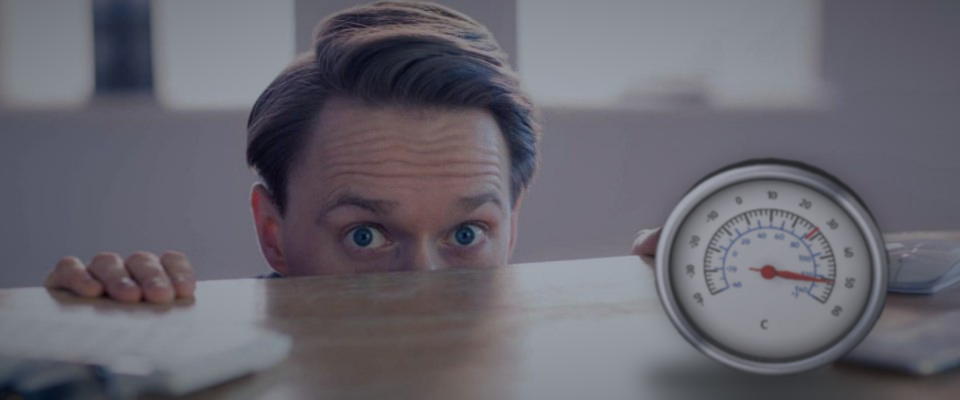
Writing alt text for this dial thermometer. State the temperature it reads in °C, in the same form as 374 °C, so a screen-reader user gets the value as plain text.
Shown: 50 °C
